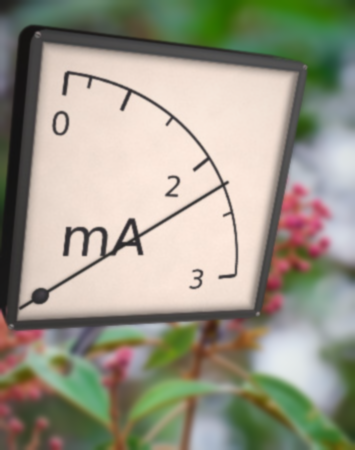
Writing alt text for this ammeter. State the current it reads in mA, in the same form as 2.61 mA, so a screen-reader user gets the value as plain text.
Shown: 2.25 mA
